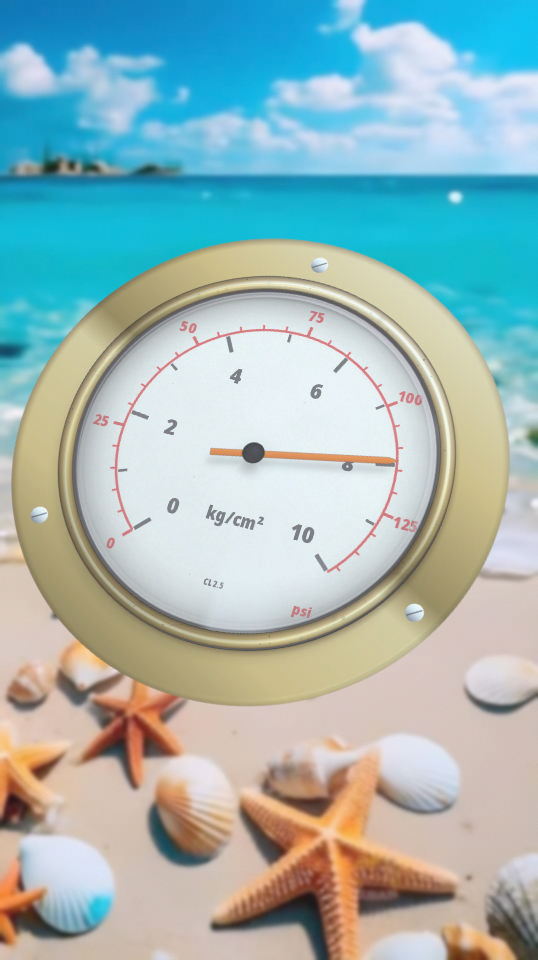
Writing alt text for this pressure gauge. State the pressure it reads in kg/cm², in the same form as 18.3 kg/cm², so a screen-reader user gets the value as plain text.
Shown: 8 kg/cm²
